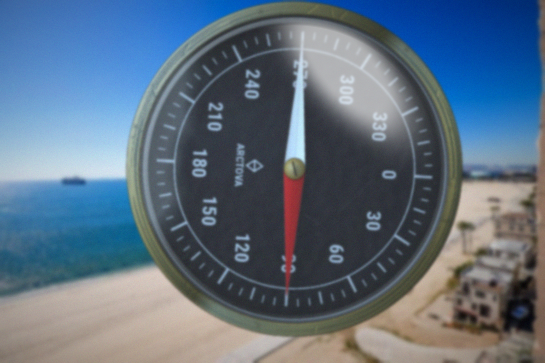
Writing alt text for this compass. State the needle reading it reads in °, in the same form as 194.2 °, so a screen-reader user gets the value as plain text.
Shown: 90 °
